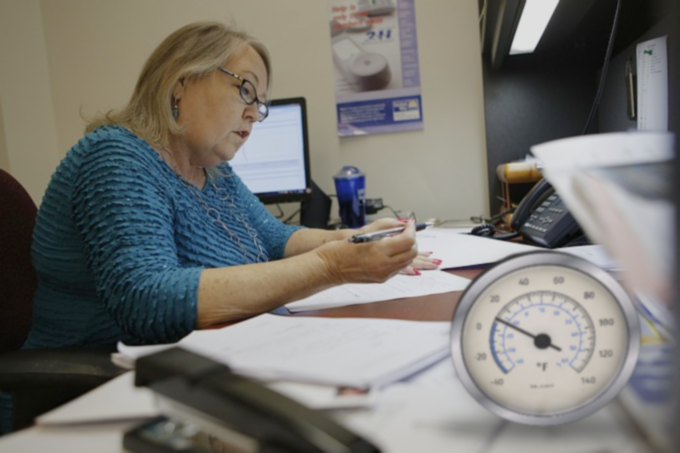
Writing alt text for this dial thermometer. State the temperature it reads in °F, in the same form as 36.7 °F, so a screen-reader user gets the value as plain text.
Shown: 10 °F
